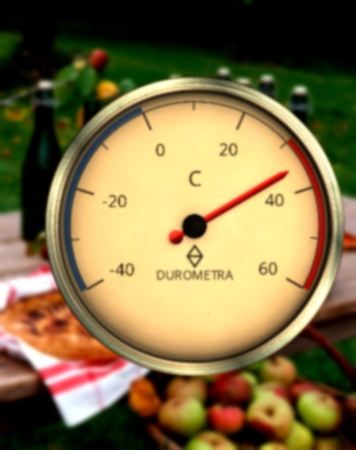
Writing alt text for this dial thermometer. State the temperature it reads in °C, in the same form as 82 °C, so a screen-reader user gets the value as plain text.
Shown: 35 °C
